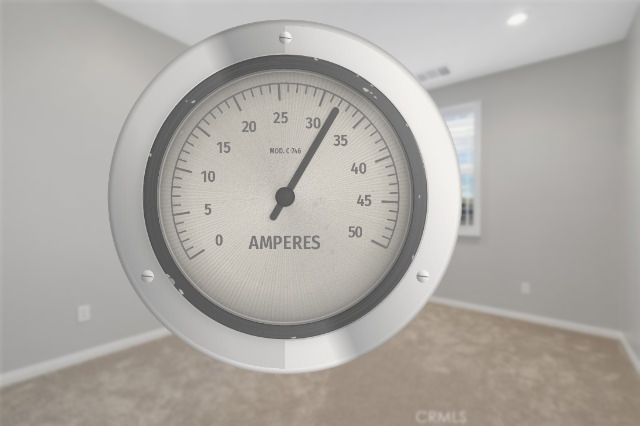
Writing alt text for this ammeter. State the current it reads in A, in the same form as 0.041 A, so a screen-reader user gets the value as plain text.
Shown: 32 A
